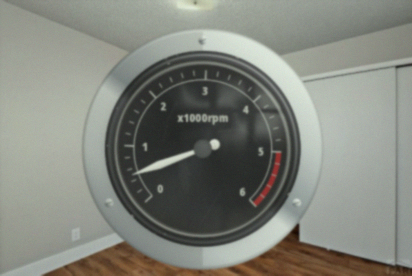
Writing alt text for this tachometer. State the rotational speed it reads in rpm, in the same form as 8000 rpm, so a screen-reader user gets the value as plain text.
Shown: 500 rpm
